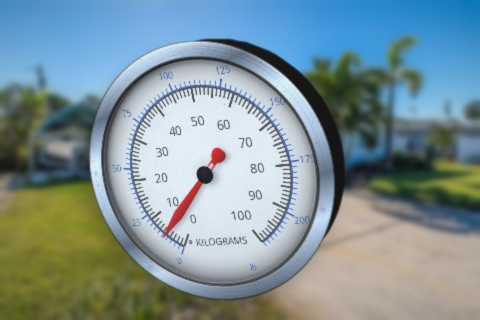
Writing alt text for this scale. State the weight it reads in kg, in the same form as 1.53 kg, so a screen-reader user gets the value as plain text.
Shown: 5 kg
